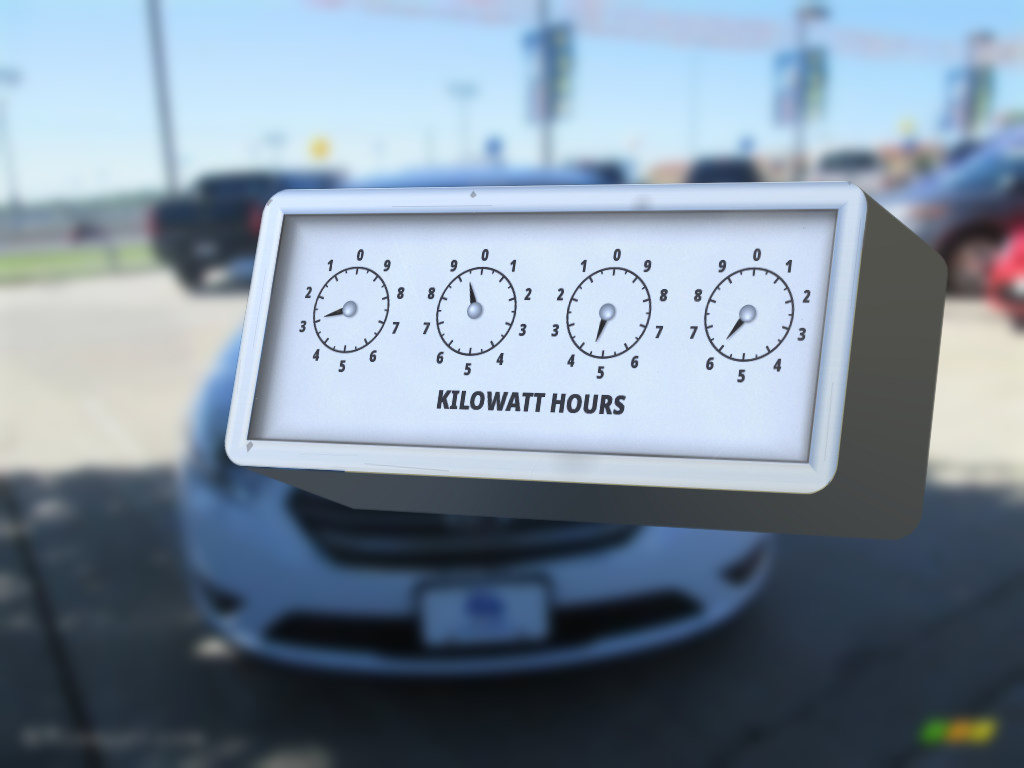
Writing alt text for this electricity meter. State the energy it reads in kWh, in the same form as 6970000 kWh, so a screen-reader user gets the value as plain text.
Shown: 2946 kWh
